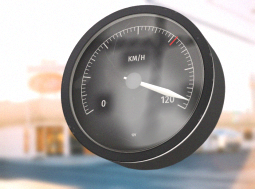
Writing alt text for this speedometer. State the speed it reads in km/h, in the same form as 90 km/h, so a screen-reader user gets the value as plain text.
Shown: 116 km/h
